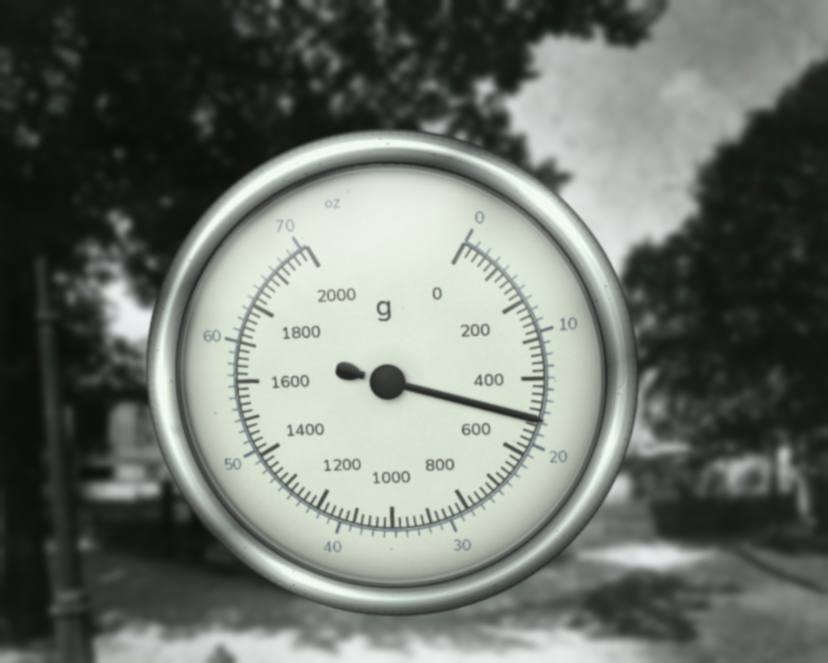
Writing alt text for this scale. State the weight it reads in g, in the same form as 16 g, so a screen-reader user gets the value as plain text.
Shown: 500 g
